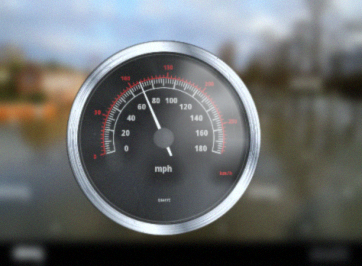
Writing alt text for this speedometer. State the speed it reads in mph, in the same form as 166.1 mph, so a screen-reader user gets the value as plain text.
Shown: 70 mph
